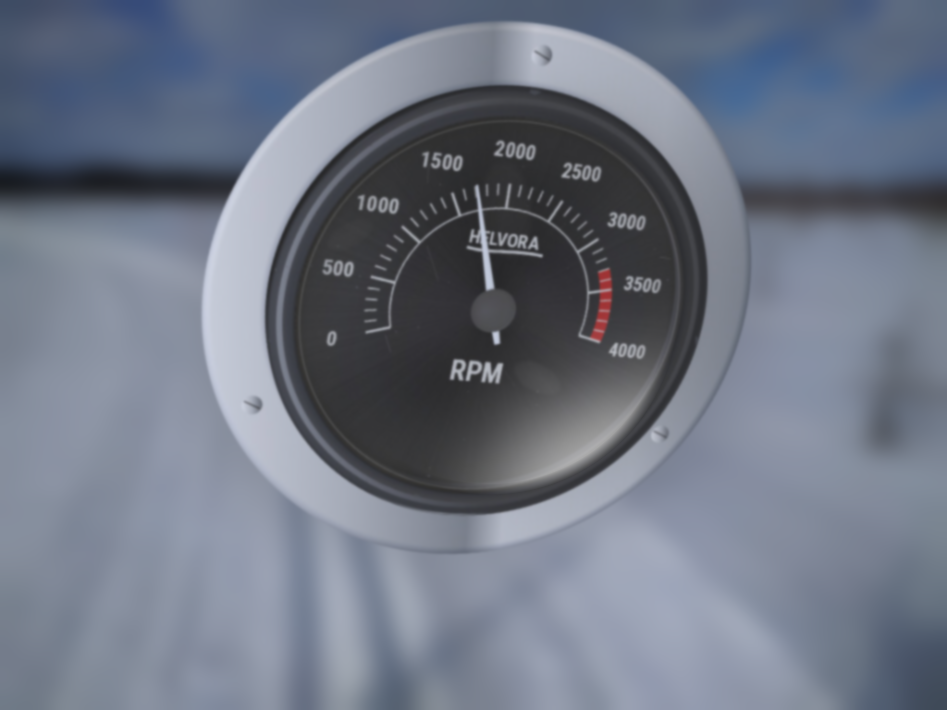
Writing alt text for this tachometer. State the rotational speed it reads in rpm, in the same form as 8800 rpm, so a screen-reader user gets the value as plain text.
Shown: 1700 rpm
